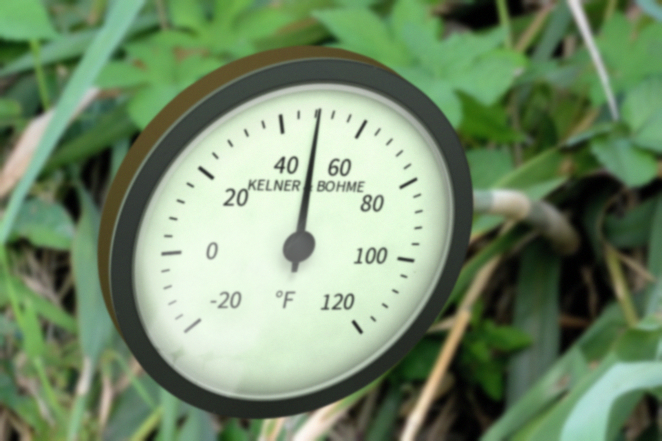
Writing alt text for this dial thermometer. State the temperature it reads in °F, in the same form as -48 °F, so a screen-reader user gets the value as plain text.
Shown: 48 °F
